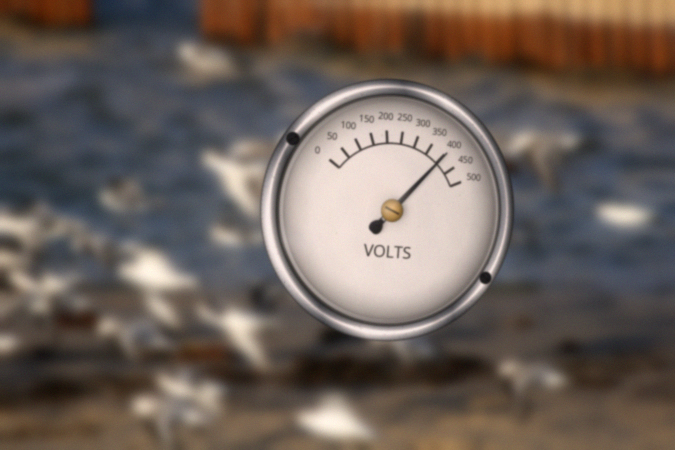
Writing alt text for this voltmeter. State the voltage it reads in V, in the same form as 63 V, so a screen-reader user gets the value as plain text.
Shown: 400 V
